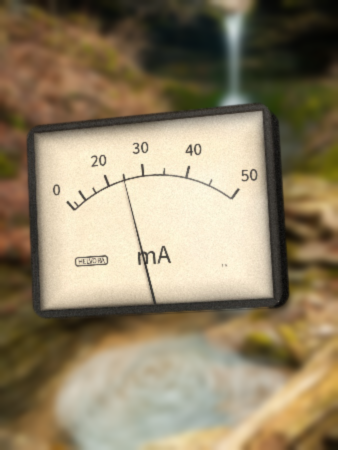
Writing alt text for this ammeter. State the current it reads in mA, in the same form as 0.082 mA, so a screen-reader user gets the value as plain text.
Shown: 25 mA
